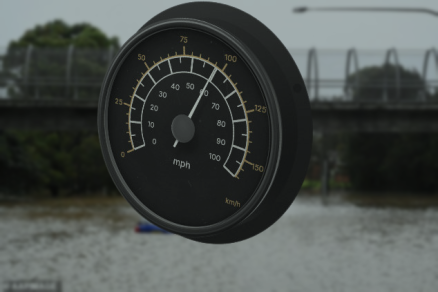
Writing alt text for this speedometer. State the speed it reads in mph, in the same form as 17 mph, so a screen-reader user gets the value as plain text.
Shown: 60 mph
